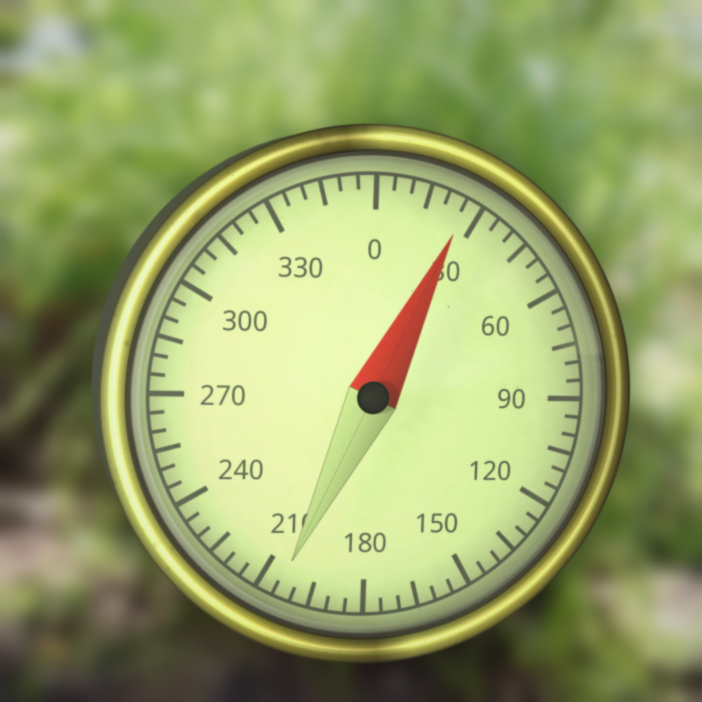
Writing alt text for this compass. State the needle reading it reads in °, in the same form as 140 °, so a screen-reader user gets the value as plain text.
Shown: 25 °
